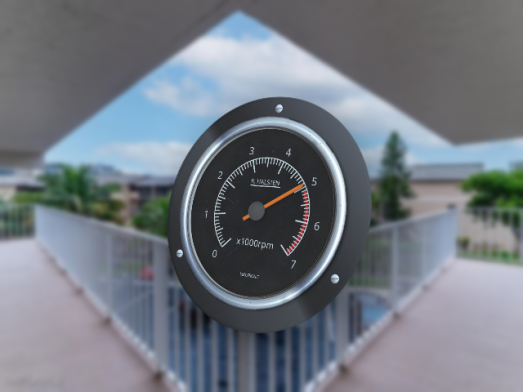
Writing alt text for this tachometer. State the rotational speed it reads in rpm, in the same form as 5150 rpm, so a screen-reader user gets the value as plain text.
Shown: 5000 rpm
